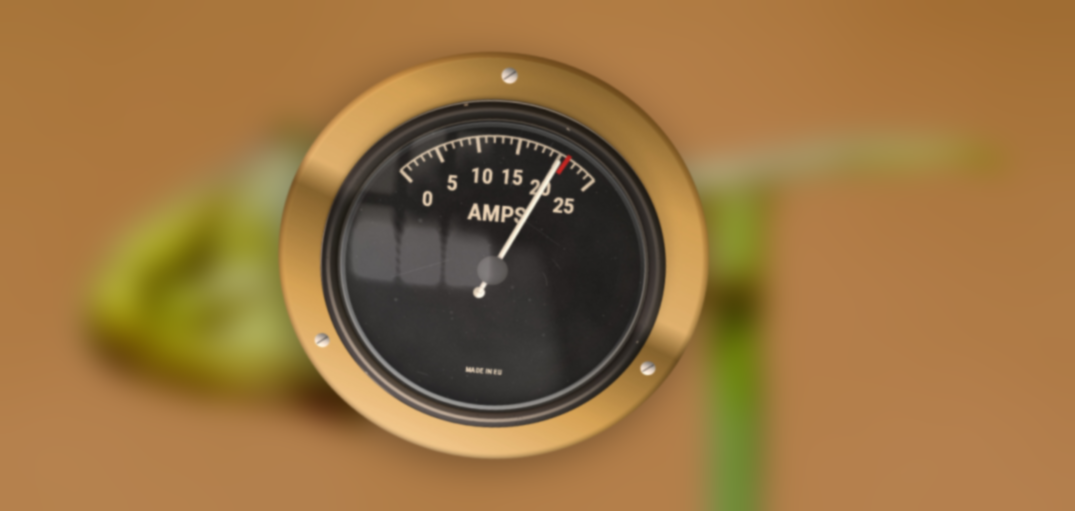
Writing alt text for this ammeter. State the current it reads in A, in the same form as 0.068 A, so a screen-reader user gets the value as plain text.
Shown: 20 A
